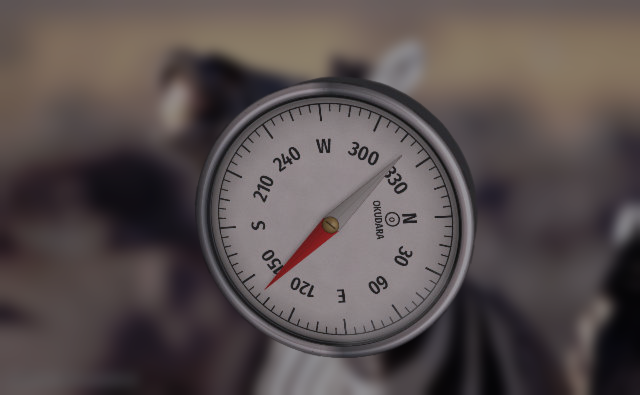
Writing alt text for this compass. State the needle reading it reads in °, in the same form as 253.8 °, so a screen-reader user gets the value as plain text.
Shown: 140 °
